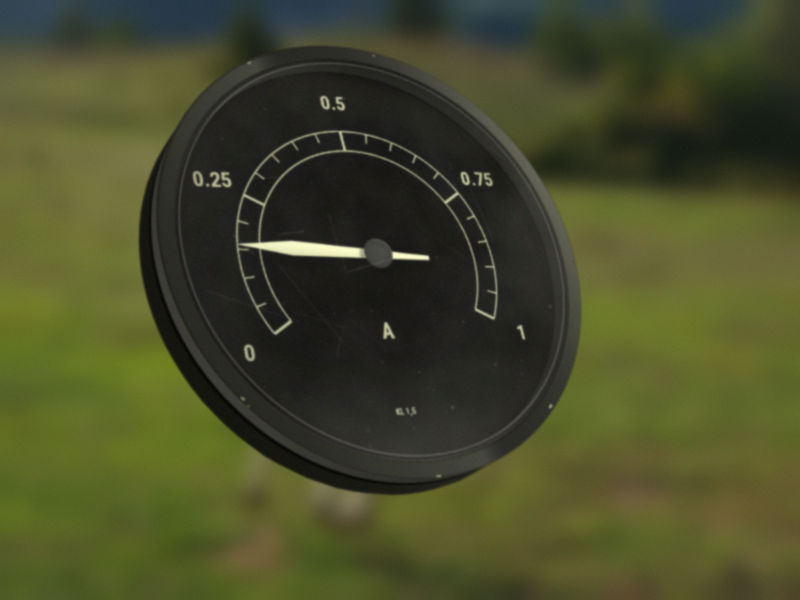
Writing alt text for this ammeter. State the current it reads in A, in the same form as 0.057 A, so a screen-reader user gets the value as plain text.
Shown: 0.15 A
